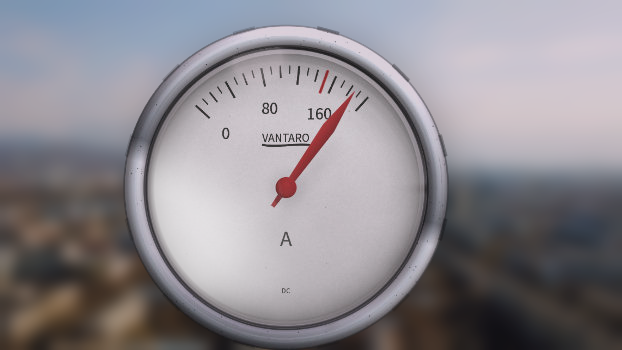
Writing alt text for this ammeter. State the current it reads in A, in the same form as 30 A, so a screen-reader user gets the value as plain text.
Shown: 185 A
